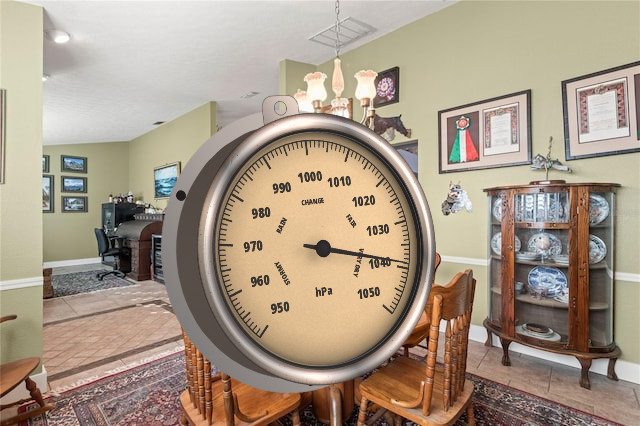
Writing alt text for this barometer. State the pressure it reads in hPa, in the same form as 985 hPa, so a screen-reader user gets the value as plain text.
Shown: 1039 hPa
